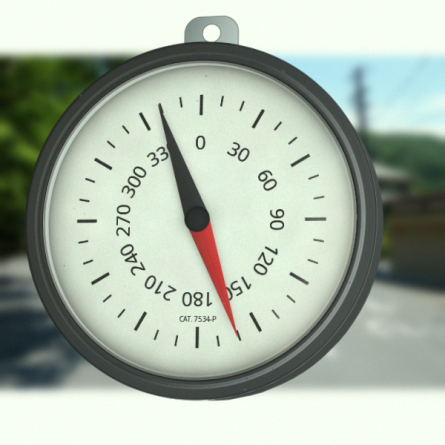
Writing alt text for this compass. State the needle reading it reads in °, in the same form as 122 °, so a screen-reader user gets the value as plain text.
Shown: 160 °
